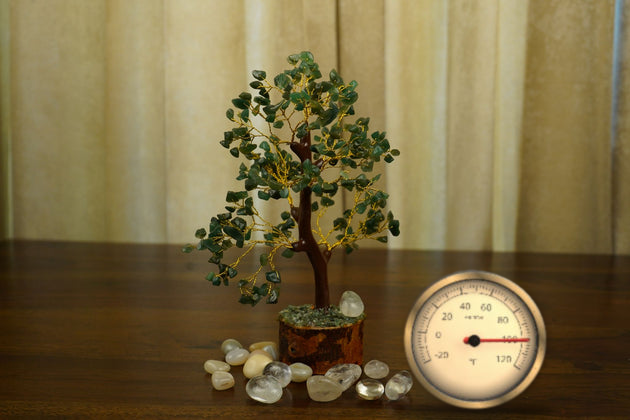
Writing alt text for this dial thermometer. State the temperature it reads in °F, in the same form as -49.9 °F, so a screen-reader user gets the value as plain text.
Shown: 100 °F
